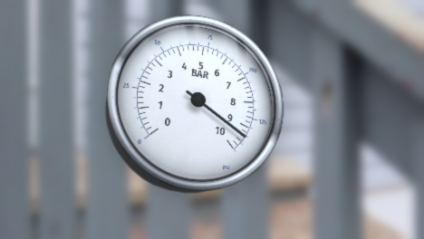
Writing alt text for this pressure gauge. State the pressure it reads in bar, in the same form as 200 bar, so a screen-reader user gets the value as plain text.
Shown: 9.4 bar
